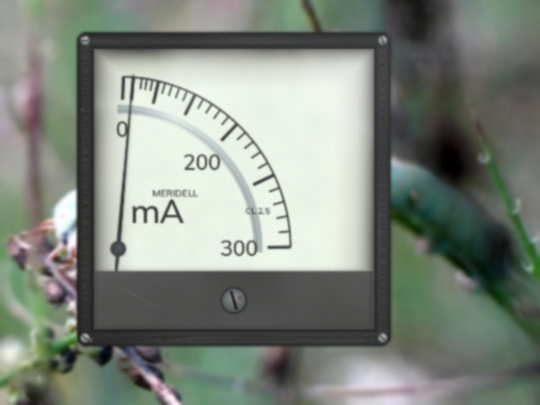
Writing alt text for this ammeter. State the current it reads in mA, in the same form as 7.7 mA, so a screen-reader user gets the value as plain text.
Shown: 50 mA
